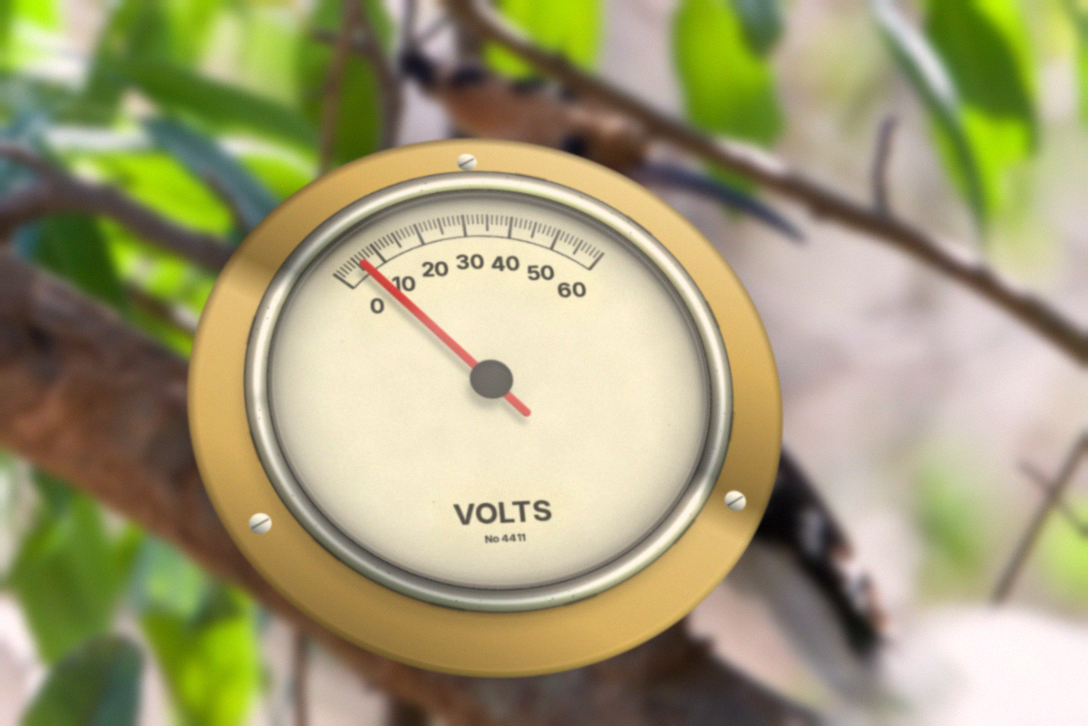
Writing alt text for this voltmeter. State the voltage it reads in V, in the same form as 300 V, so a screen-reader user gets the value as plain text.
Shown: 5 V
